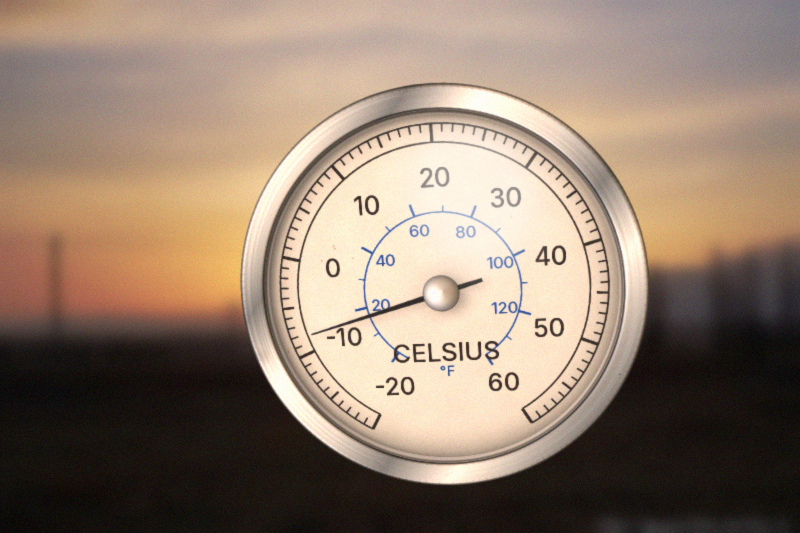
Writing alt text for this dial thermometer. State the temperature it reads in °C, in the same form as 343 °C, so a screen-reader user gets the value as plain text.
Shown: -8 °C
